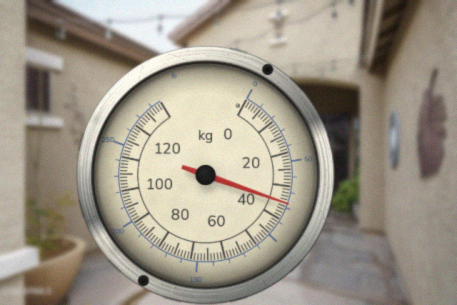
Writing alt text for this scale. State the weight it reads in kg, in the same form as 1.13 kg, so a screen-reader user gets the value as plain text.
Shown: 35 kg
